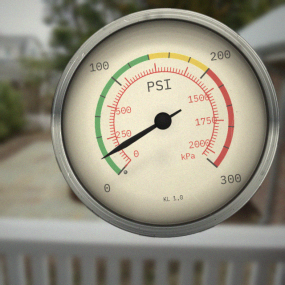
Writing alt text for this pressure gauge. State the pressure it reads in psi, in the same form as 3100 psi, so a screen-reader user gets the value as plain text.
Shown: 20 psi
